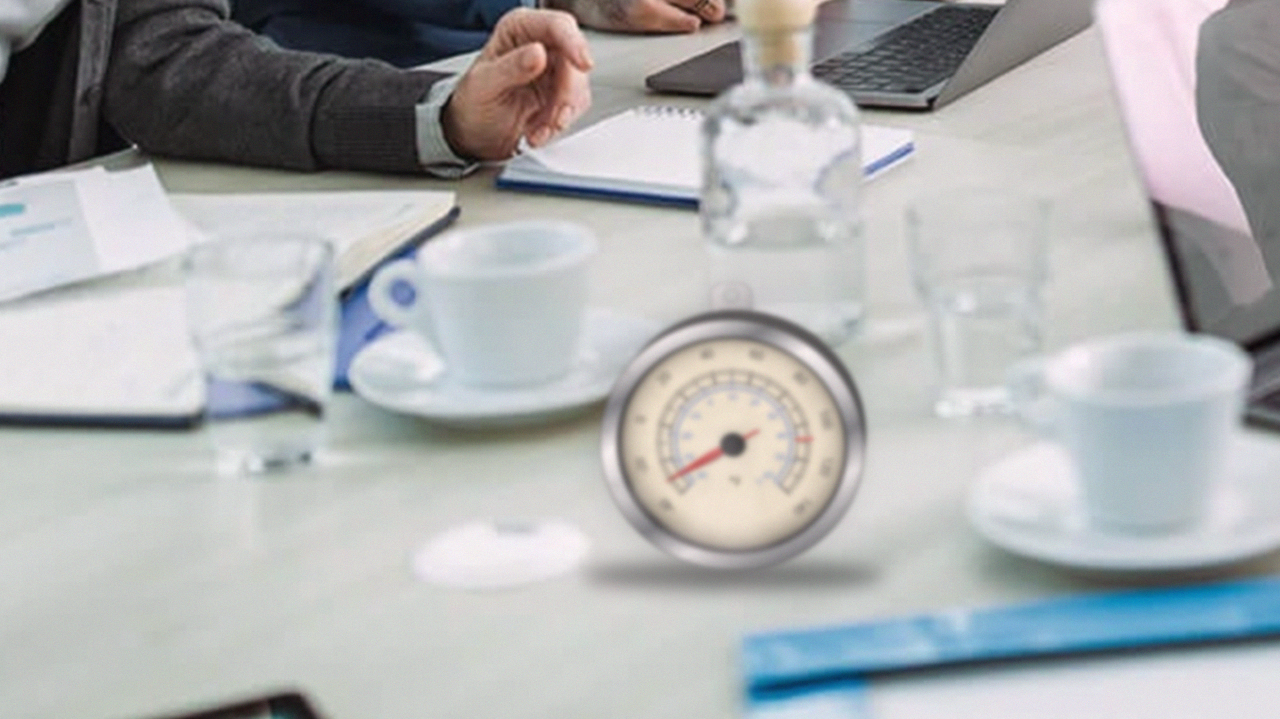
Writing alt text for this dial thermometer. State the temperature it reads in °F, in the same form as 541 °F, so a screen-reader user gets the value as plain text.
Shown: -30 °F
